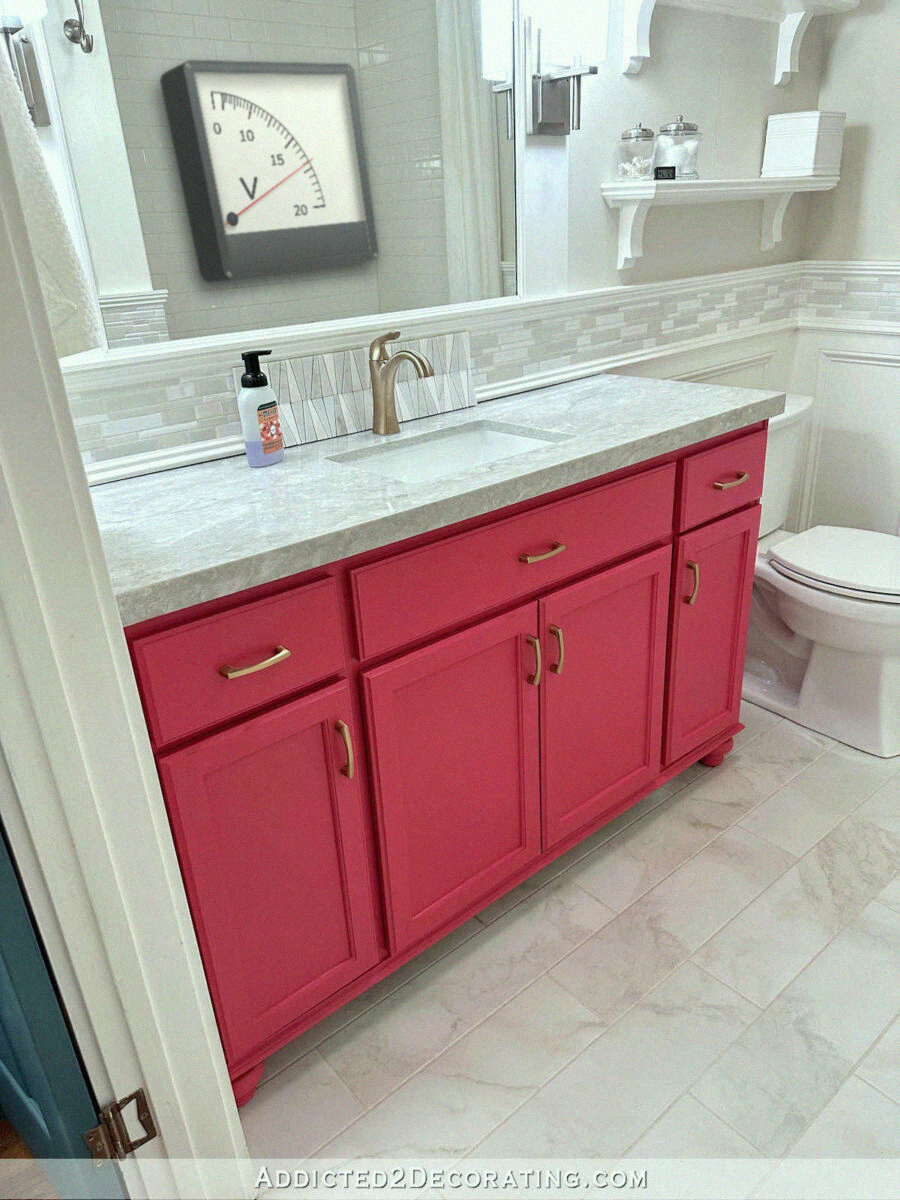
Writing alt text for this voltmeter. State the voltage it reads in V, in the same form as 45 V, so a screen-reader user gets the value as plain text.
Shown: 17 V
